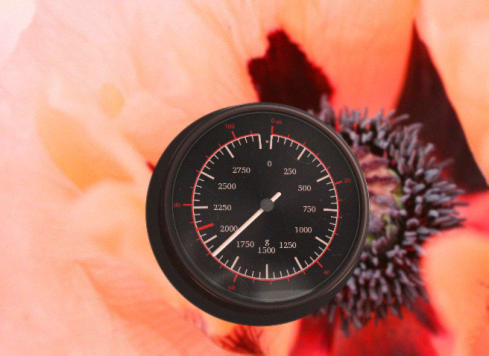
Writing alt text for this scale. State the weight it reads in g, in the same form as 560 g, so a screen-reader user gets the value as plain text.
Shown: 1900 g
